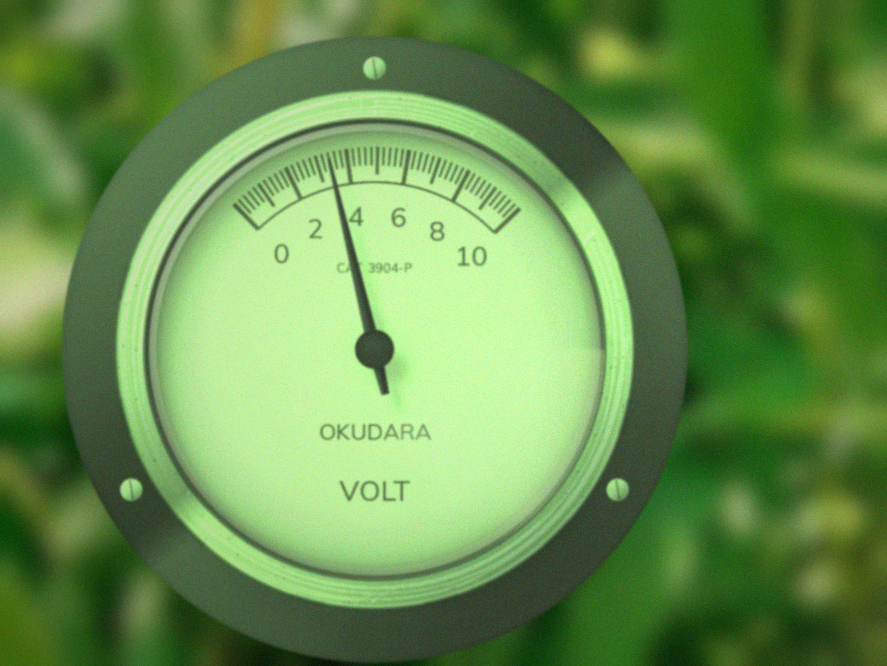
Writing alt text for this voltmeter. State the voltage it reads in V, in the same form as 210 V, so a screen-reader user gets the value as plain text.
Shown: 3.4 V
